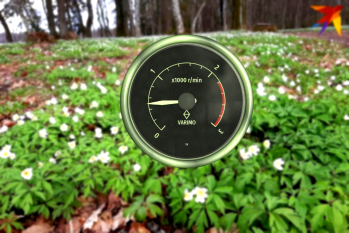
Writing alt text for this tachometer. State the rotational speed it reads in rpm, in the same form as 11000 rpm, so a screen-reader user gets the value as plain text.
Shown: 500 rpm
